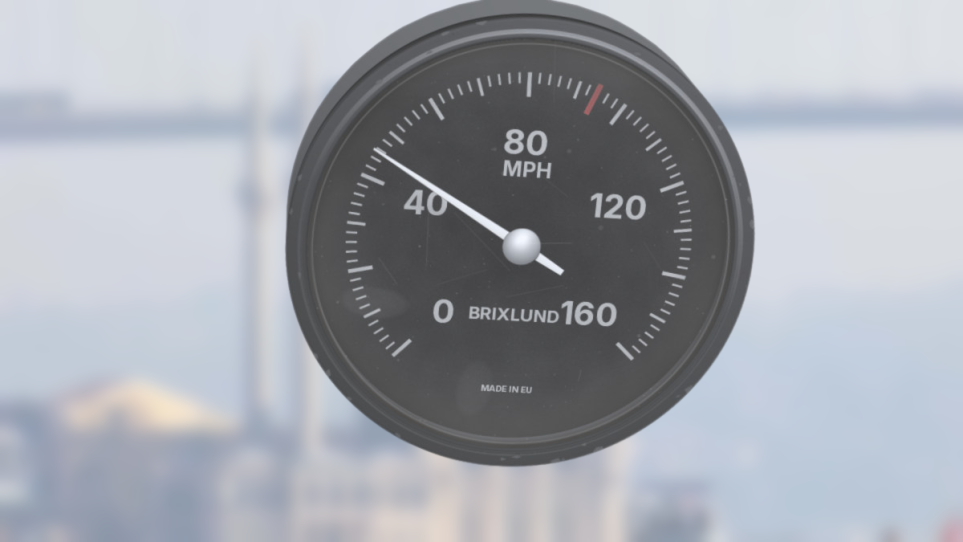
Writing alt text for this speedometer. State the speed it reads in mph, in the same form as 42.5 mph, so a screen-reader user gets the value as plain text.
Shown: 46 mph
